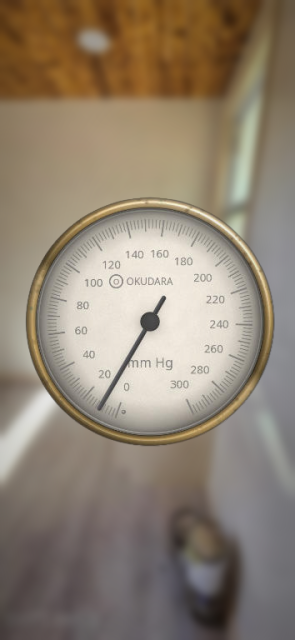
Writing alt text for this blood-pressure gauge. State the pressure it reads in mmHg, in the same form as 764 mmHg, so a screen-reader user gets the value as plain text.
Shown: 10 mmHg
